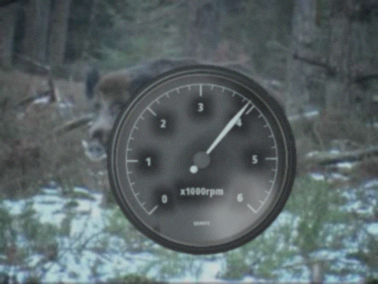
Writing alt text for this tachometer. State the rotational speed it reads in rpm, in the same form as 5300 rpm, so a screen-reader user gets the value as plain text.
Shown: 3900 rpm
